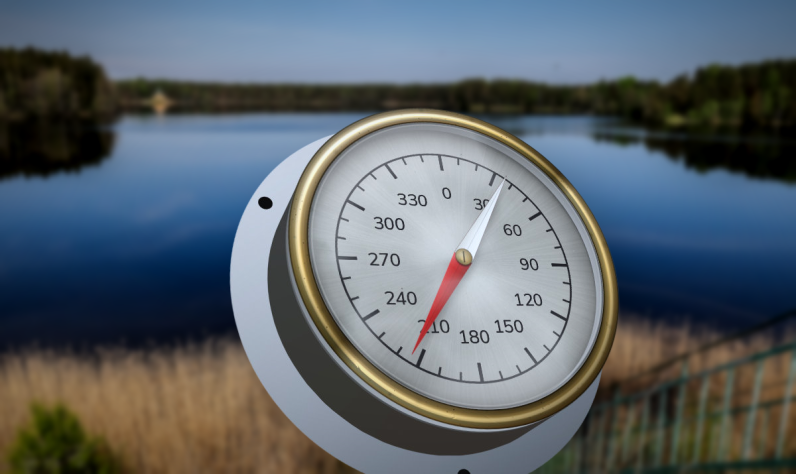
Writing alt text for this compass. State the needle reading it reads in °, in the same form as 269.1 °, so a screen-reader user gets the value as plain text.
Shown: 215 °
